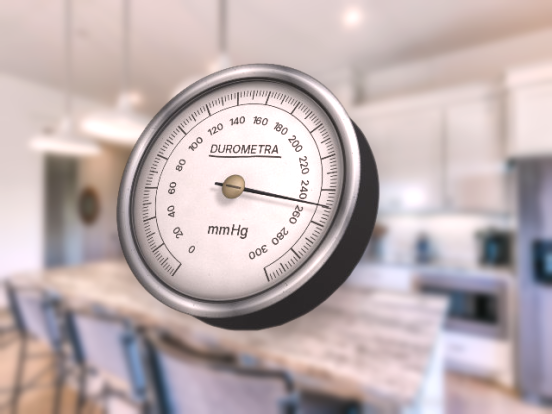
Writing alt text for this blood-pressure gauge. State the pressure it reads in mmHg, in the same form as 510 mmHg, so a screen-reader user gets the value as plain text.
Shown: 250 mmHg
